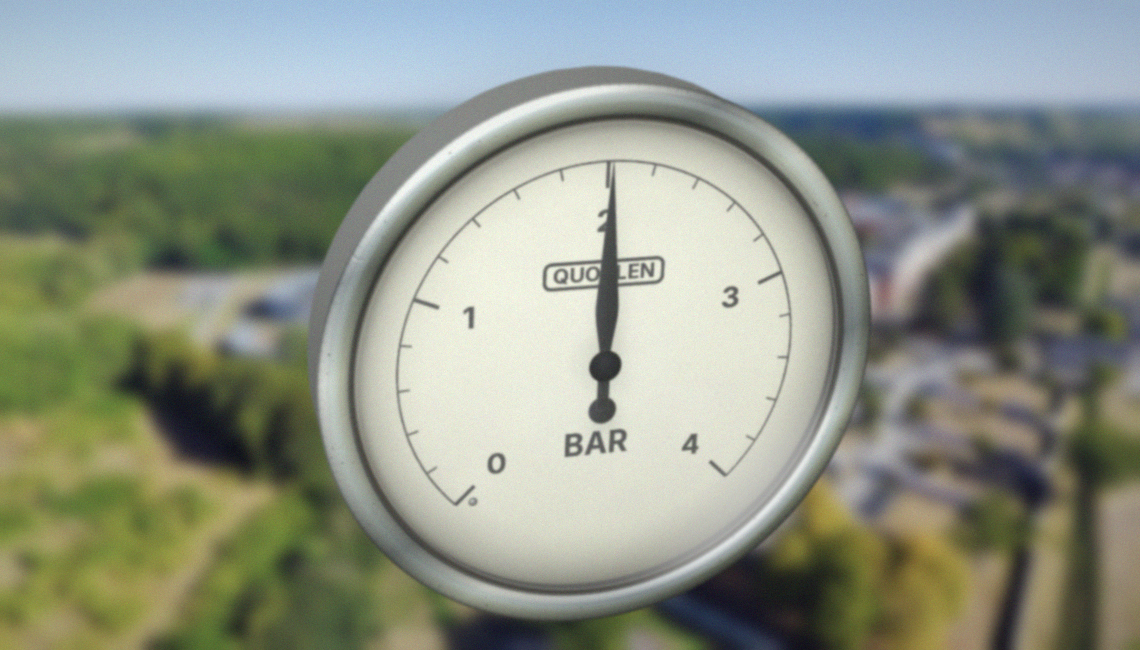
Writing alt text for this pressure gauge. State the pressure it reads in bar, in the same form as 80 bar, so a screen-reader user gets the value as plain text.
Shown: 2 bar
